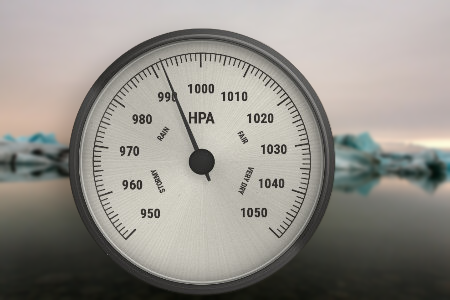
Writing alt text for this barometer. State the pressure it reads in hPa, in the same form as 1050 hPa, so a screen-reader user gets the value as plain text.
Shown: 992 hPa
